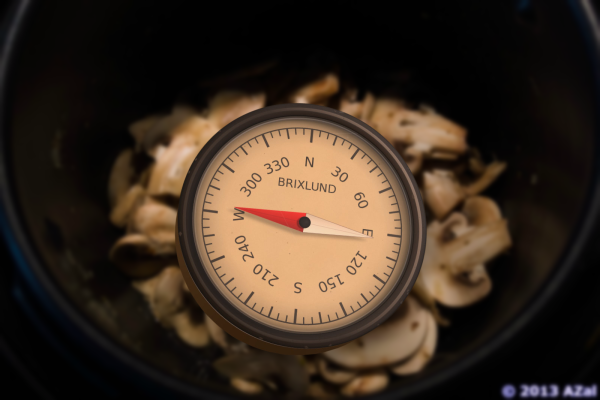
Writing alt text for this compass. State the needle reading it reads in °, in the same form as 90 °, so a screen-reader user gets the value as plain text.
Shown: 275 °
